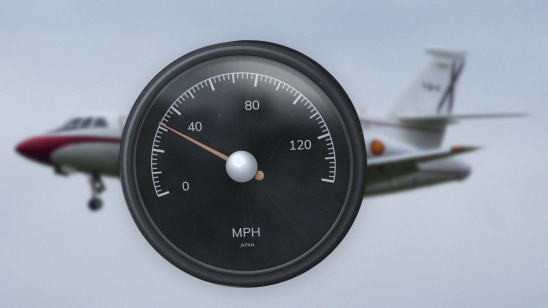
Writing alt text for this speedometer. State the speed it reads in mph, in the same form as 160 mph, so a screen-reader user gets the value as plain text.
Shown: 32 mph
